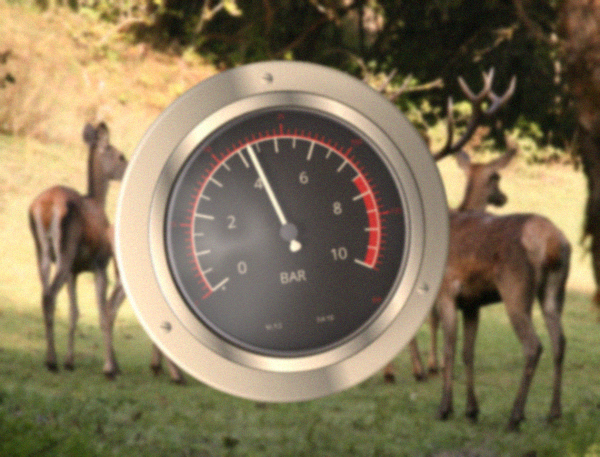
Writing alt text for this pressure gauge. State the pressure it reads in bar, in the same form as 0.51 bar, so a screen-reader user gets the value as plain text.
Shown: 4.25 bar
